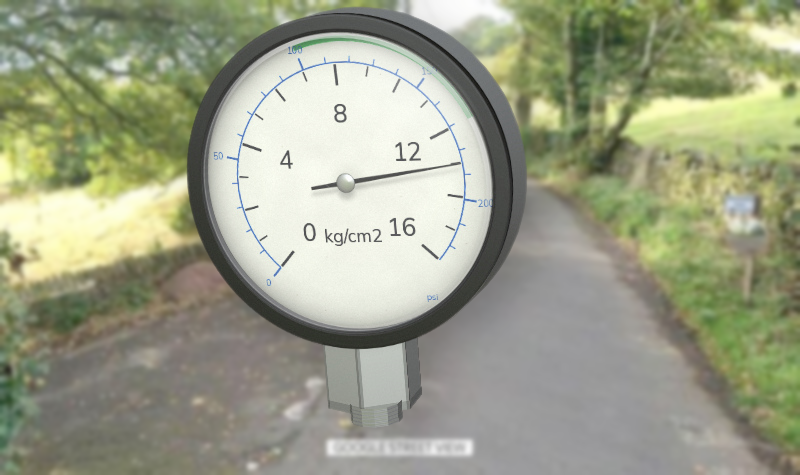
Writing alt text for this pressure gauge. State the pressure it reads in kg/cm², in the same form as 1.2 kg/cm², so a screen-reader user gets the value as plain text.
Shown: 13 kg/cm²
